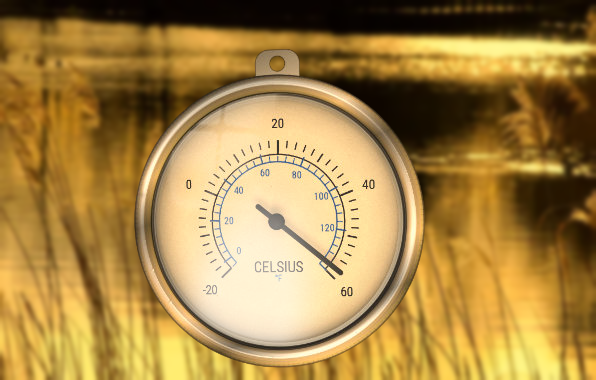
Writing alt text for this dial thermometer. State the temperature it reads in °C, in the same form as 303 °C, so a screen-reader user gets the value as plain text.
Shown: 58 °C
